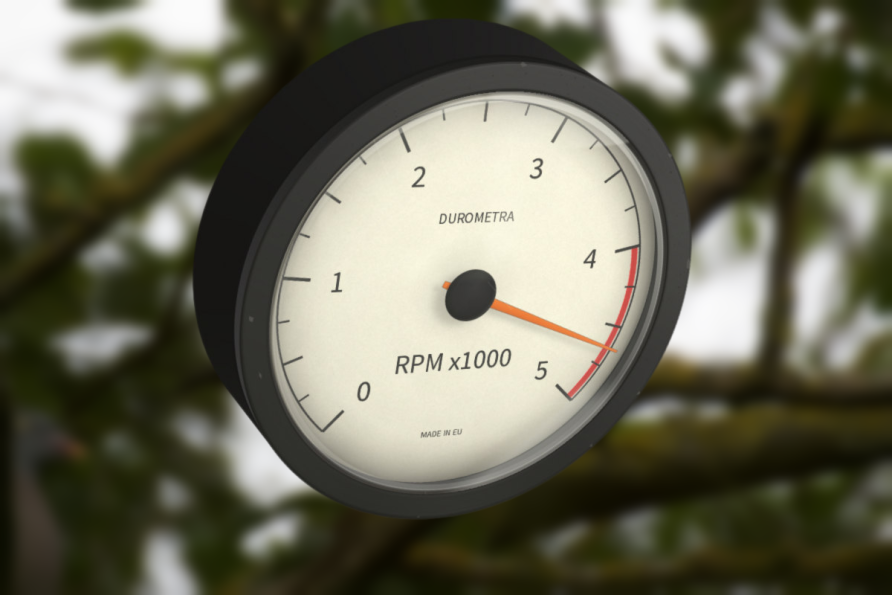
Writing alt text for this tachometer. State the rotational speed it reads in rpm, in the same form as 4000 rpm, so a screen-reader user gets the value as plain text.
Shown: 4625 rpm
